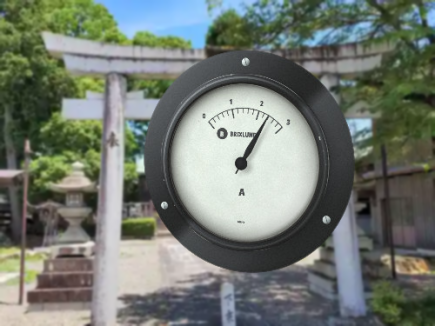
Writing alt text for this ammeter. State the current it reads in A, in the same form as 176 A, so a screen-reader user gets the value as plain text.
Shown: 2.4 A
